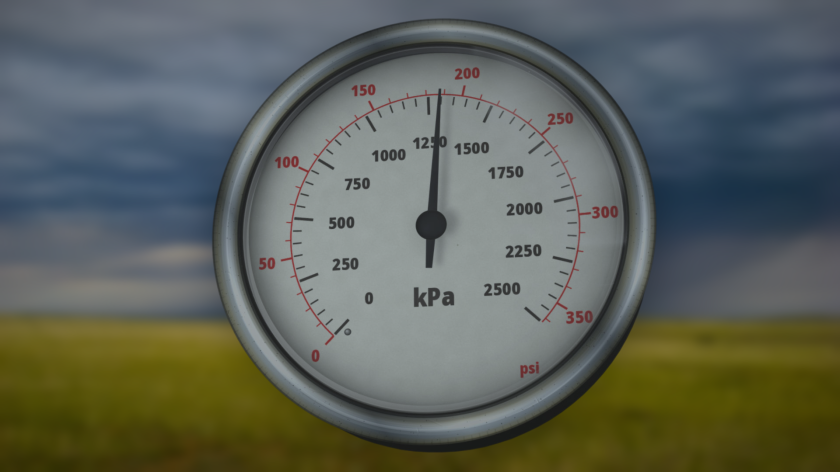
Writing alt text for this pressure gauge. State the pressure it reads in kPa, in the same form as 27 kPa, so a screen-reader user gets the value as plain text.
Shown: 1300 kPa
